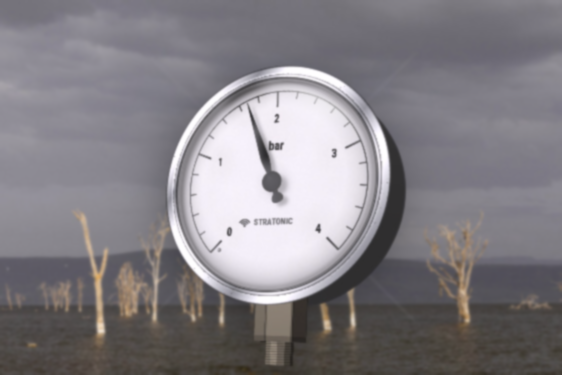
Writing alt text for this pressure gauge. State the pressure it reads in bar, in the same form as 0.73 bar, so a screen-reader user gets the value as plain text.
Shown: 1.7 bar
